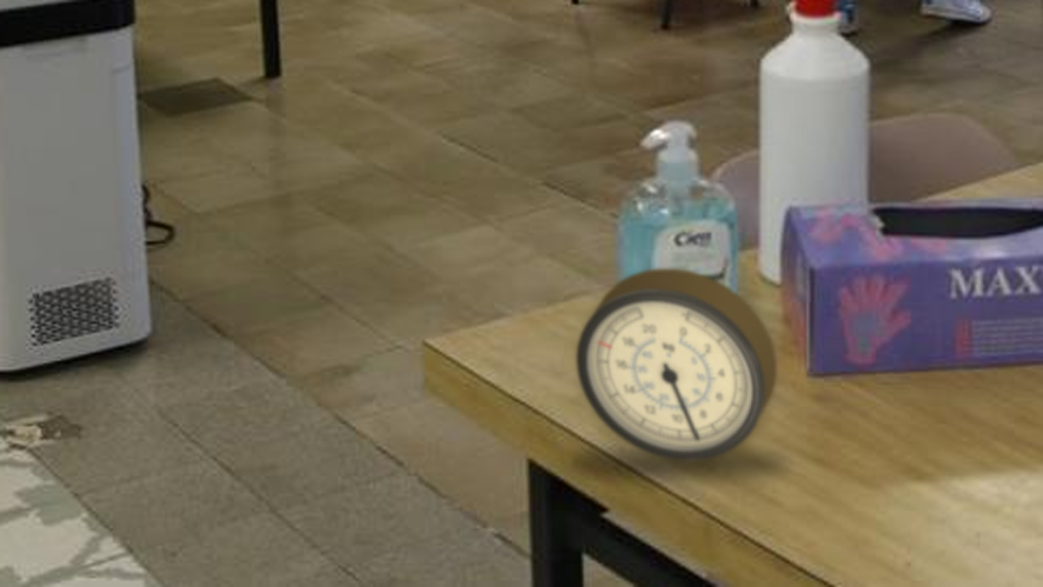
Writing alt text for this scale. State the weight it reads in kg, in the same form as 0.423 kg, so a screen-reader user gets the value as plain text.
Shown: 9 kg
